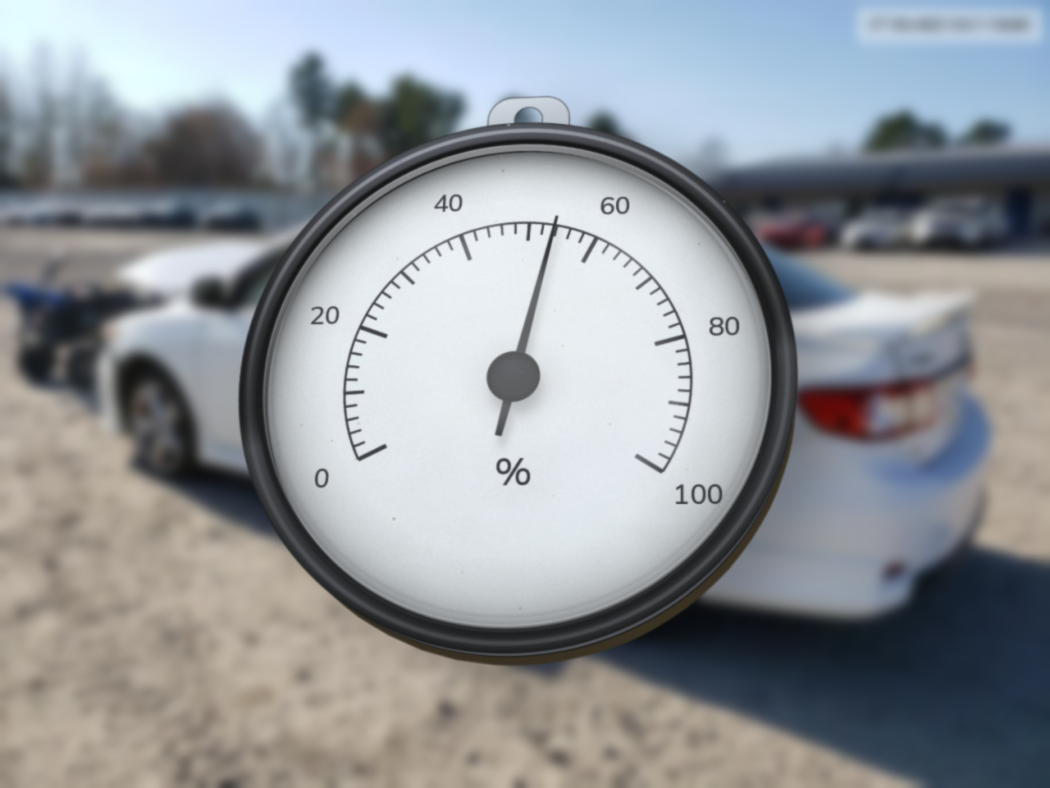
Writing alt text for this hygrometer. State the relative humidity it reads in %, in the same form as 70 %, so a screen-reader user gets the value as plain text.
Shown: 54 %
